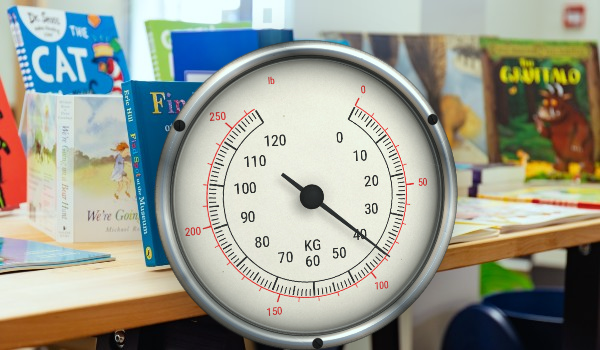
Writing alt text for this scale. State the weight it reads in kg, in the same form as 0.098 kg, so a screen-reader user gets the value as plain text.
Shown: 40 kg
